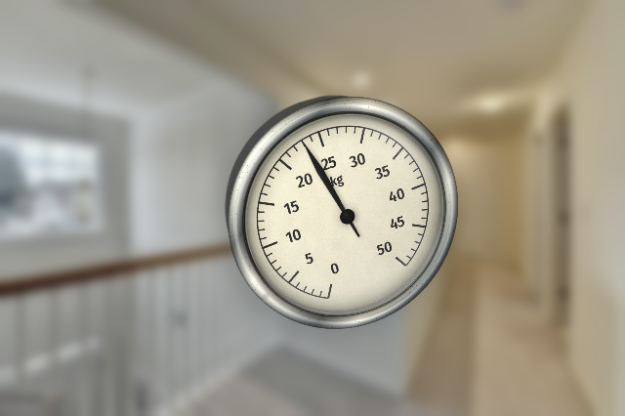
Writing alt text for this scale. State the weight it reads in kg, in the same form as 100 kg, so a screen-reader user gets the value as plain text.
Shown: 23 kg
